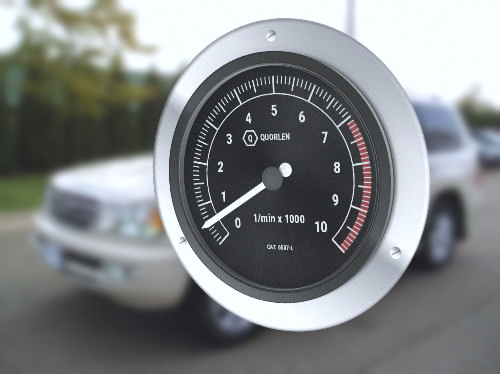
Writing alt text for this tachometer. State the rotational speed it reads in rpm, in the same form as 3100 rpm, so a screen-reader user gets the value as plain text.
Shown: 500 rpm
